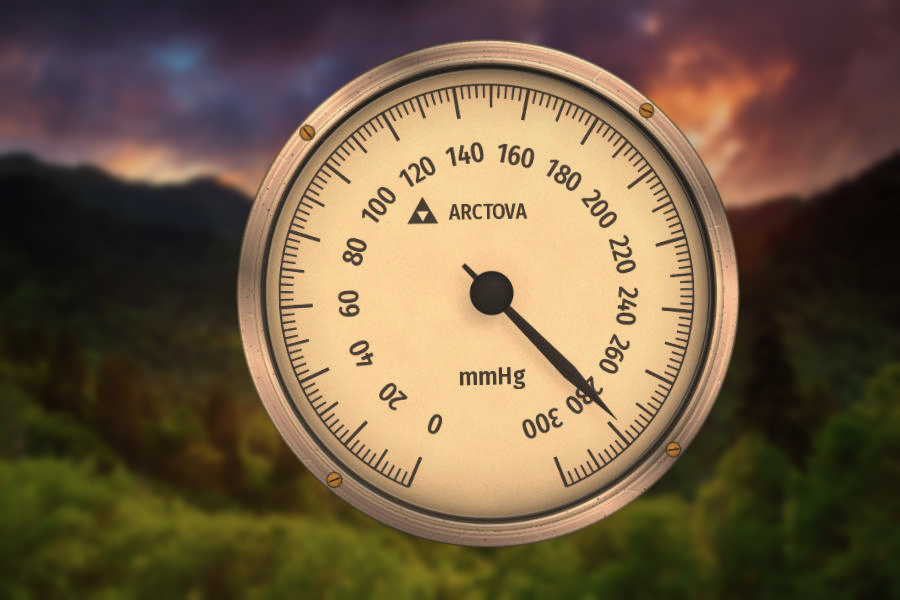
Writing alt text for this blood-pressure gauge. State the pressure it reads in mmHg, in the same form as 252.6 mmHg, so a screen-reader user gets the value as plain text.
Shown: 278 mmHg
